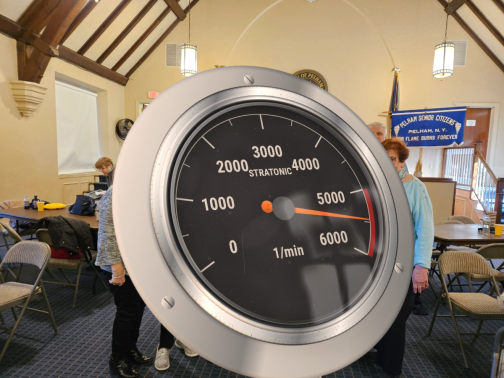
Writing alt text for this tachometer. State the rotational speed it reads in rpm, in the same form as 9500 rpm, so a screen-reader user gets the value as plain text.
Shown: 5500 rpm
